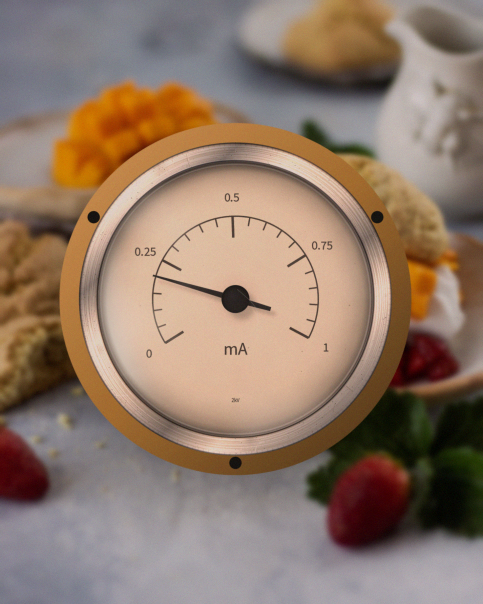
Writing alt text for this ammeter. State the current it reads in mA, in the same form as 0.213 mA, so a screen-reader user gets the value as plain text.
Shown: 0.2 mA
